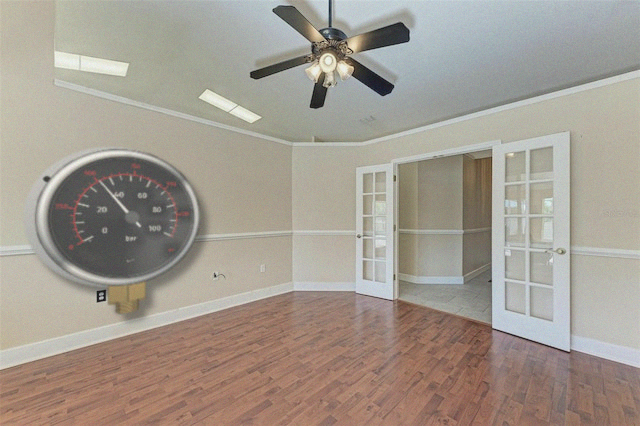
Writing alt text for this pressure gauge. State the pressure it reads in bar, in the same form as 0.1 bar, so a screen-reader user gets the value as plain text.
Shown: 35 bar
